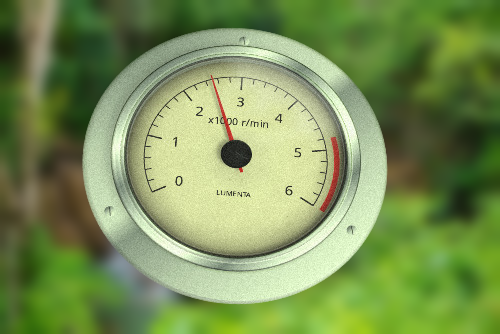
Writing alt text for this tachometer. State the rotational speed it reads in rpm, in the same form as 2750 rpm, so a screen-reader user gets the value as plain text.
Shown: 2500 rpm
